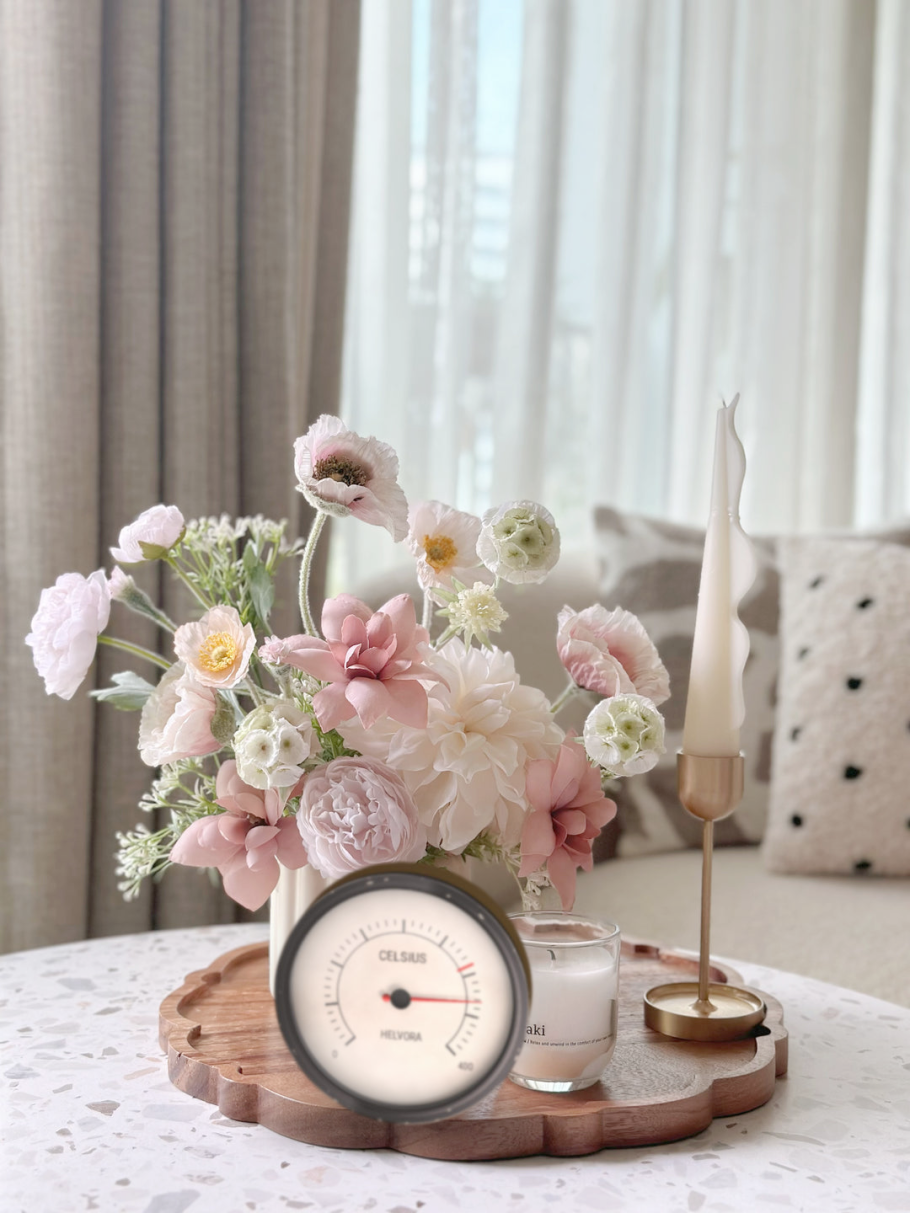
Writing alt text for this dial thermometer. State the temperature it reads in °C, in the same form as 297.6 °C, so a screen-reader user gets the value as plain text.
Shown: 330 °C
